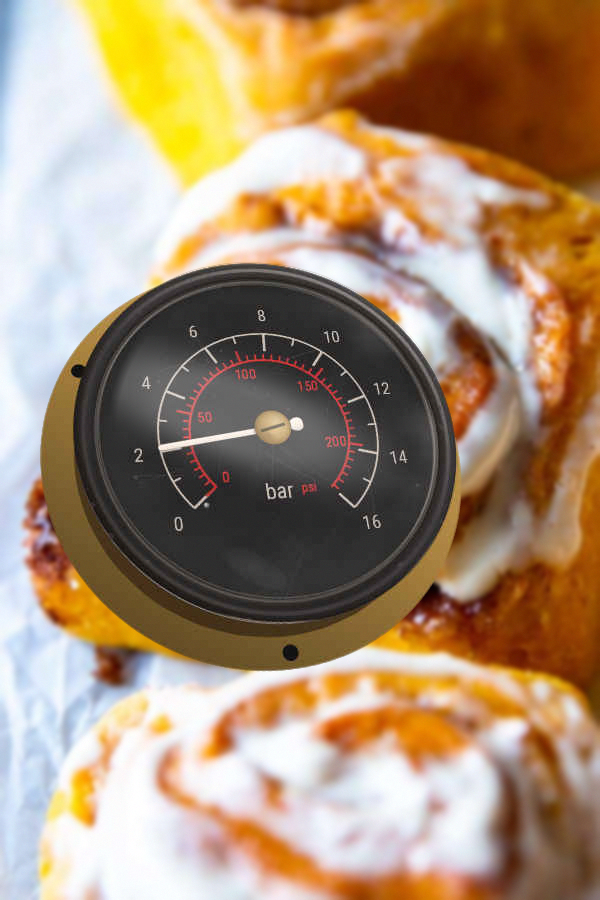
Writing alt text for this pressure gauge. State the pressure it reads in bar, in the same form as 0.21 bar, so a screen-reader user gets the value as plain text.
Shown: 2 bar
